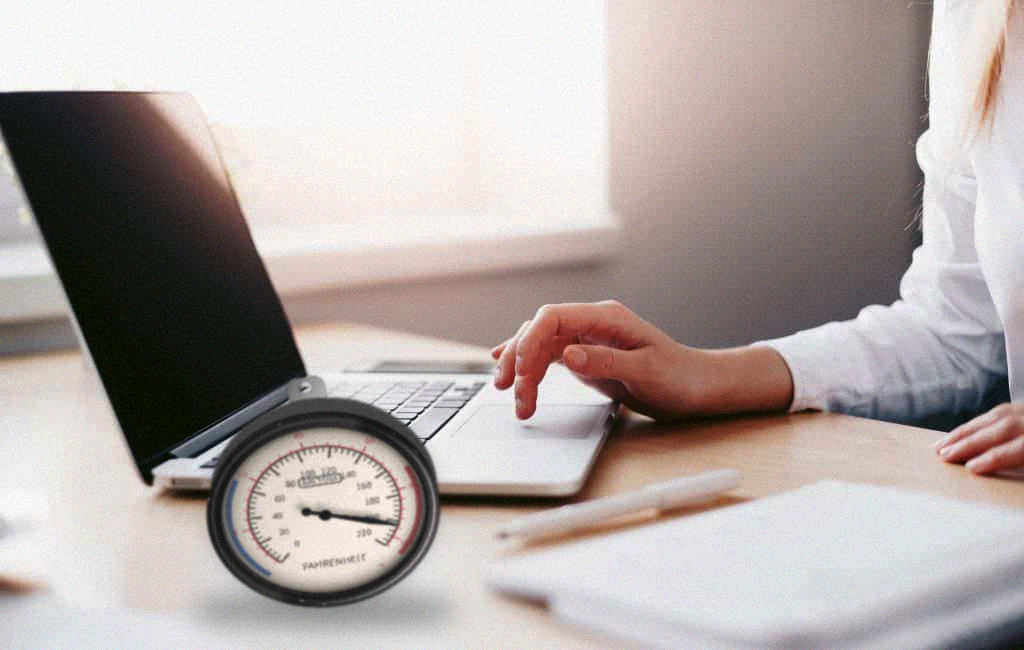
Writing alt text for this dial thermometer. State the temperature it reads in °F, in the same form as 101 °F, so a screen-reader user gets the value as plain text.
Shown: 200 °F
